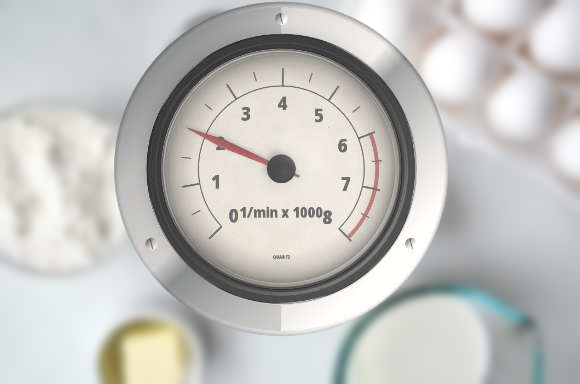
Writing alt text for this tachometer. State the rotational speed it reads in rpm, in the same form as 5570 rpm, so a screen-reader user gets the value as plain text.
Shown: 2000 rpm
